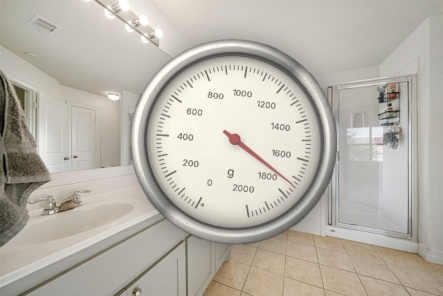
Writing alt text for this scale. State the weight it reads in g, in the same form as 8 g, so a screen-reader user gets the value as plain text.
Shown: 1740 g
